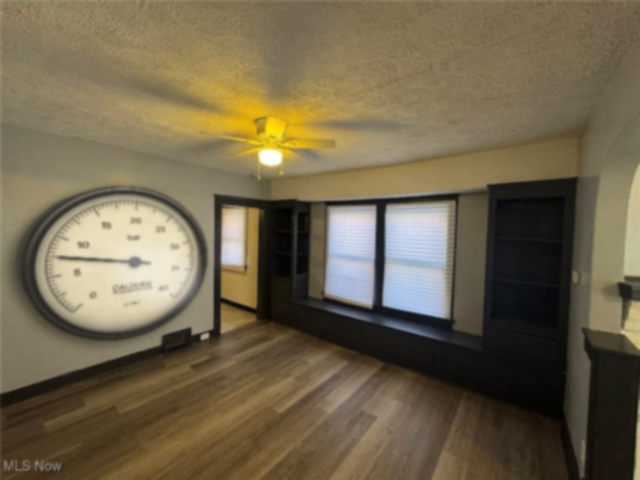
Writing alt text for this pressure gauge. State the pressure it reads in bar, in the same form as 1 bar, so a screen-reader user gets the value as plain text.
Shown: 7.5 bar
